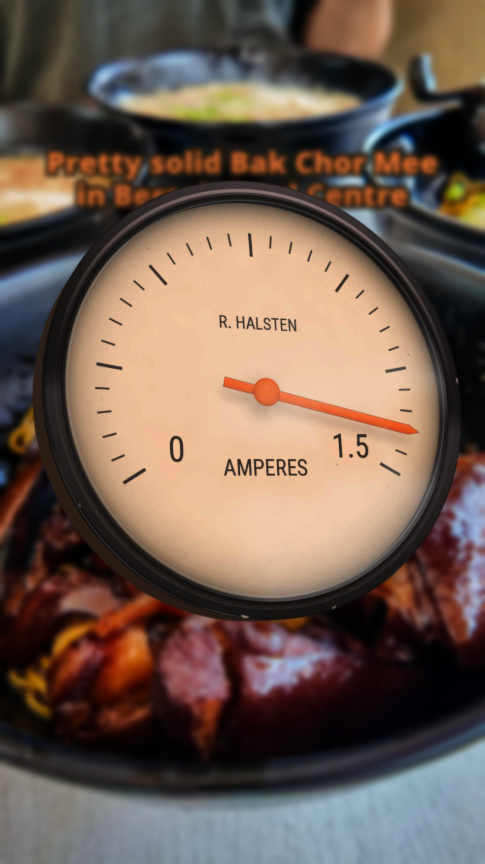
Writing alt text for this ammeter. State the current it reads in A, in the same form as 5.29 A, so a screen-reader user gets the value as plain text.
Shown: 1.4 A
